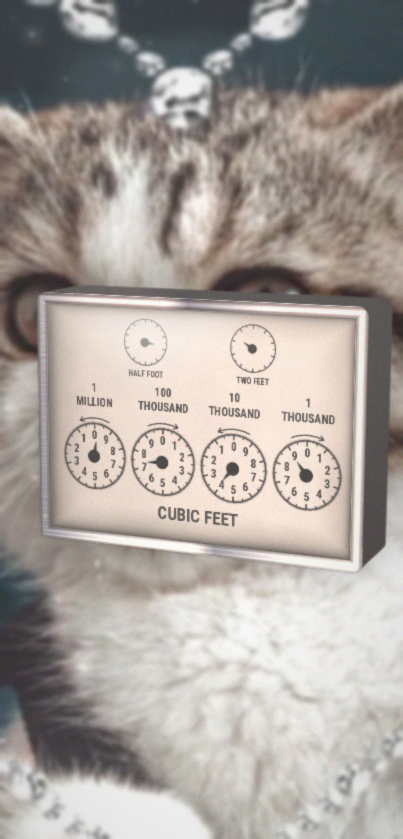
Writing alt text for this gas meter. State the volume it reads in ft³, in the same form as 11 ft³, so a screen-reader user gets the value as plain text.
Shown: 973900 ft³
